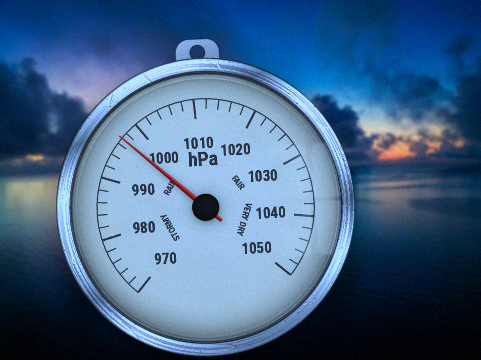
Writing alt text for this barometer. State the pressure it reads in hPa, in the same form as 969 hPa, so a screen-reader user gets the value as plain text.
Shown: 997 hPa
